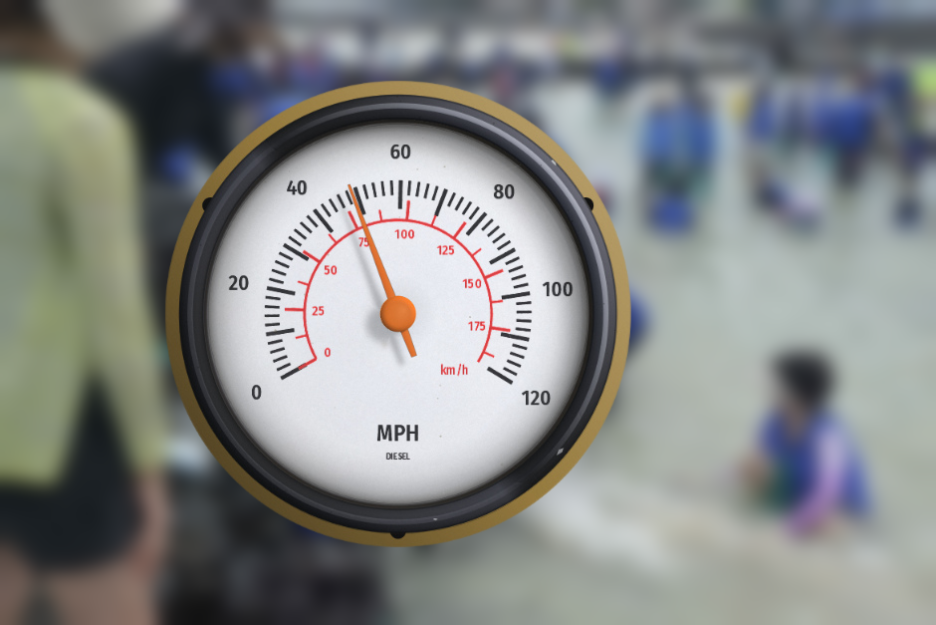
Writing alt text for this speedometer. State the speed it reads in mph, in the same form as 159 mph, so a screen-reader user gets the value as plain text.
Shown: 49 mph
